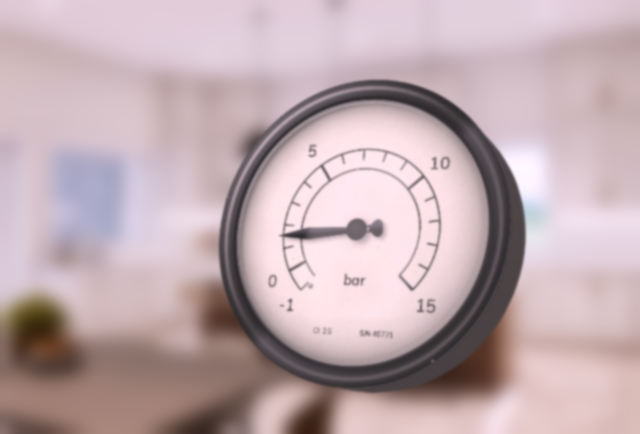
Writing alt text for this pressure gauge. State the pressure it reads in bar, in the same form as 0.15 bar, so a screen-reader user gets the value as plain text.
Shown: 1.5 bar
